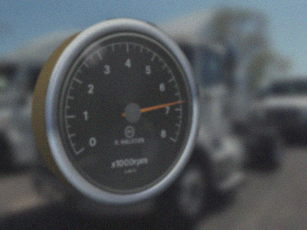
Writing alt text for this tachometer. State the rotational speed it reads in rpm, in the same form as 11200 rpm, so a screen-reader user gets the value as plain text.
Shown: 6750 rpm
